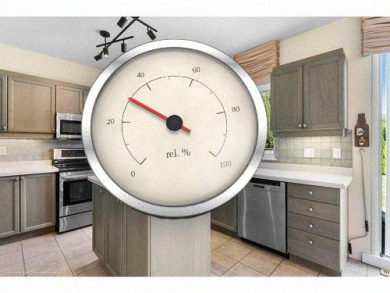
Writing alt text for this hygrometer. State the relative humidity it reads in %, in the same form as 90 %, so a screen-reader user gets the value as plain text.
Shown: 30 %
